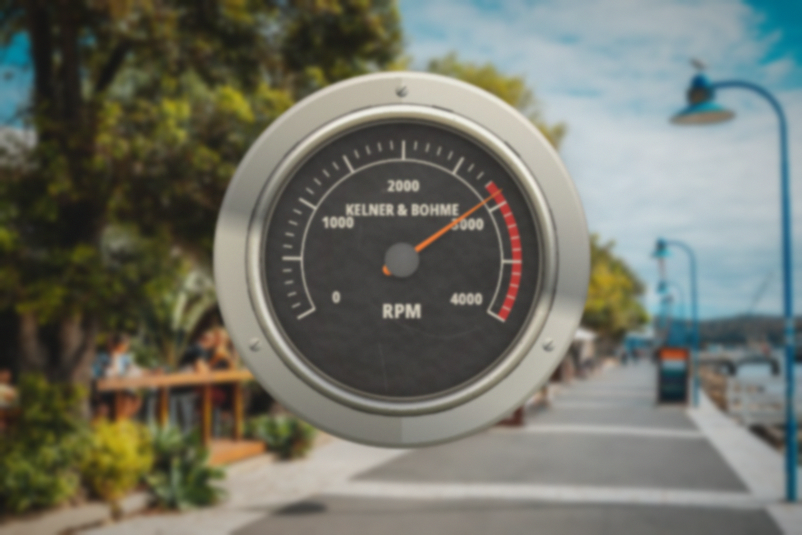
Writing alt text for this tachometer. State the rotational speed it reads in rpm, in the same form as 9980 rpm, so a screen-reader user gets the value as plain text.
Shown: 2900 rpm
